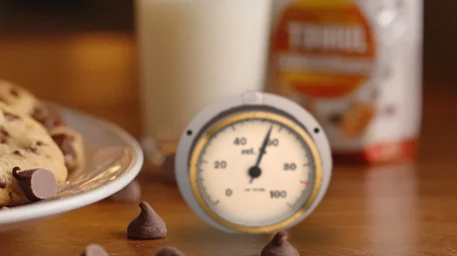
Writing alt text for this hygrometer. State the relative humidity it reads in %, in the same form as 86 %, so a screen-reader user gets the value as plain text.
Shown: 56 %
